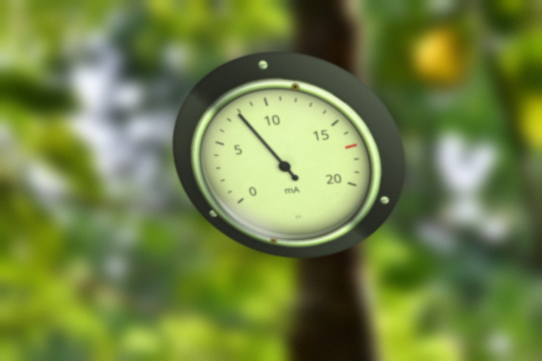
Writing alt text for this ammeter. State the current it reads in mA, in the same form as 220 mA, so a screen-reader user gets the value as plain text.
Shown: 8 mA
